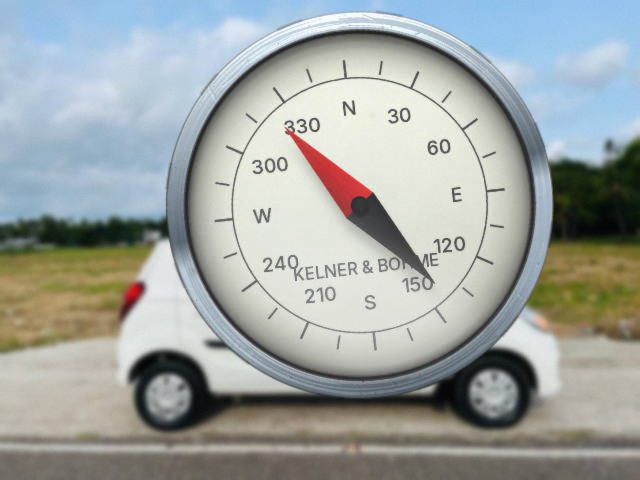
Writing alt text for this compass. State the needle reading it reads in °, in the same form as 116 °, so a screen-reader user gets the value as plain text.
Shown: 322.5 °
